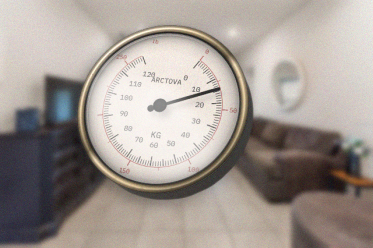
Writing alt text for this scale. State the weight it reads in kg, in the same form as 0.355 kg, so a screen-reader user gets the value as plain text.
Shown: 15 kg
